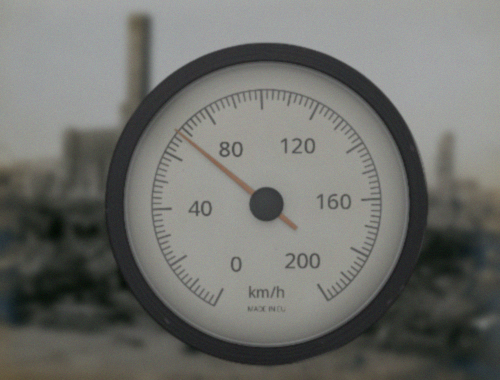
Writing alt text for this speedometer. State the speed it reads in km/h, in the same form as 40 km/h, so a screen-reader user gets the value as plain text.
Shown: 68 km/h
